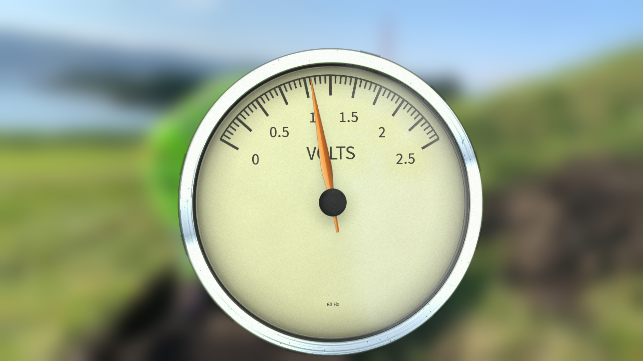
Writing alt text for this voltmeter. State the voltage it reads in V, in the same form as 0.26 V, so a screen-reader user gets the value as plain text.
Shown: 1.05 V
